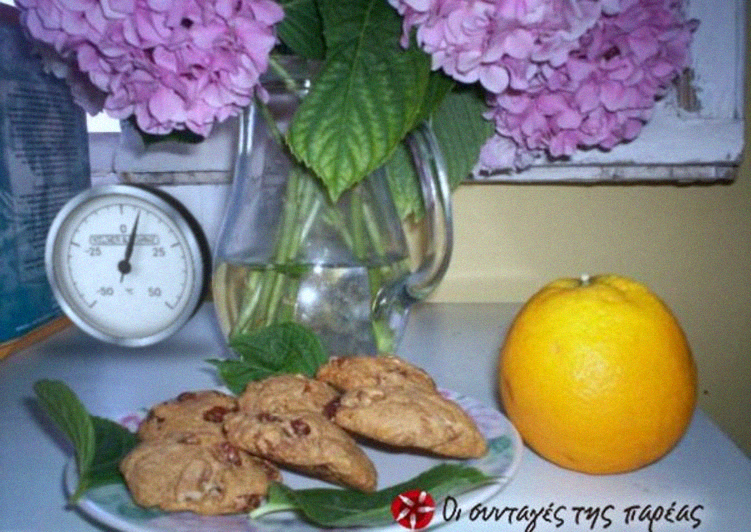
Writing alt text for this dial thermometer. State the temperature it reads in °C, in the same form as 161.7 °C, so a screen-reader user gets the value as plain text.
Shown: 7.5 °C
